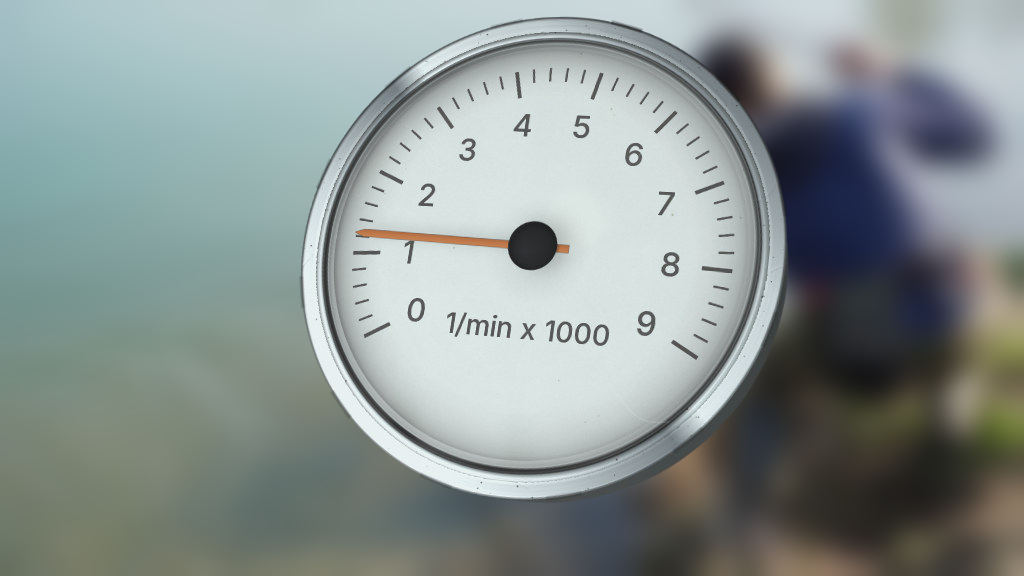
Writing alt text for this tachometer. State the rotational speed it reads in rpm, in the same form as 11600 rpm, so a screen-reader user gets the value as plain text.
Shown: 1200 rpm
